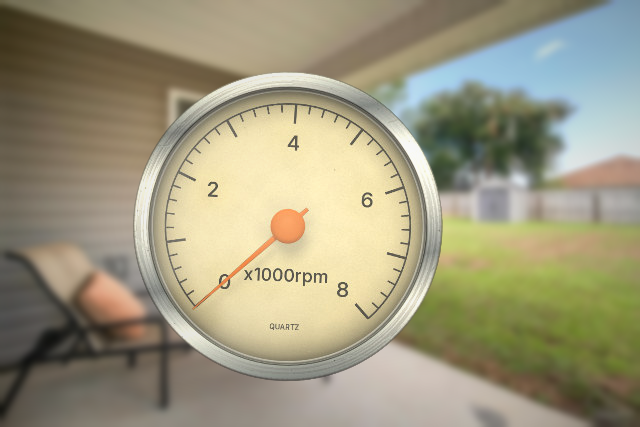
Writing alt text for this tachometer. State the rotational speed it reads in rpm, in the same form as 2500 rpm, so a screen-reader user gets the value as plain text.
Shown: 0 rpm
